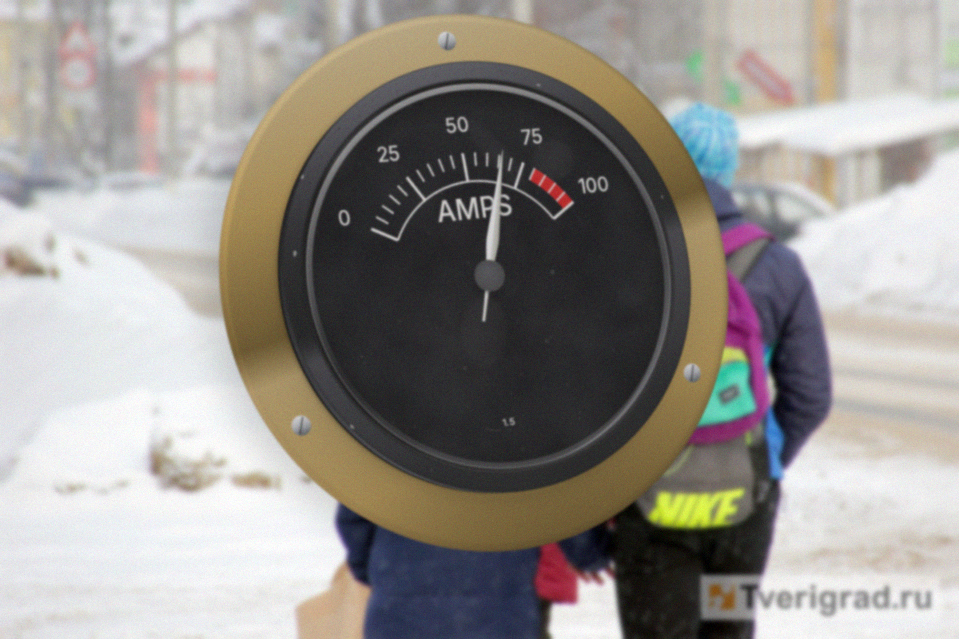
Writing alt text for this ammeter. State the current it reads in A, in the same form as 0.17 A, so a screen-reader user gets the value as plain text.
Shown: 65 A
